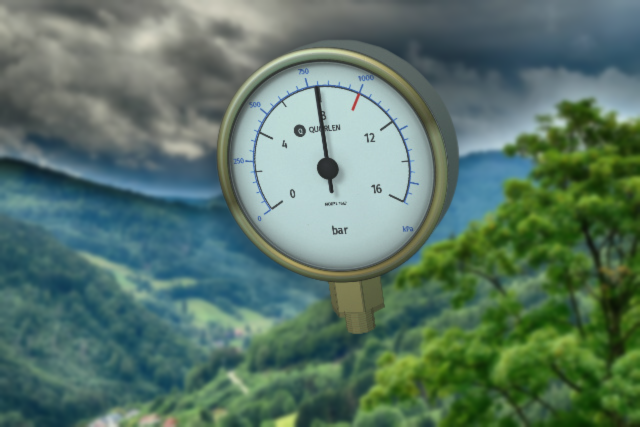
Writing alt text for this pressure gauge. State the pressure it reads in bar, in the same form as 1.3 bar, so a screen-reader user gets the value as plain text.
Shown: 8 bar
